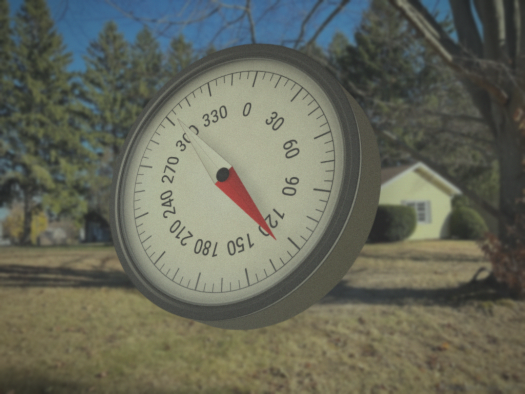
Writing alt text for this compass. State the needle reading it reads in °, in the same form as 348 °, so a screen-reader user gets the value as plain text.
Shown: 125 °
